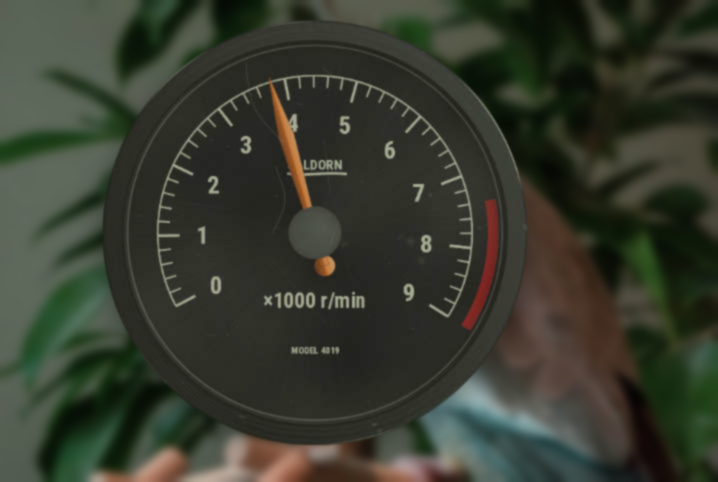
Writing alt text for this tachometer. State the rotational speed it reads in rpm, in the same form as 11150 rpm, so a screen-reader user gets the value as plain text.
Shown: 3800 rpm
